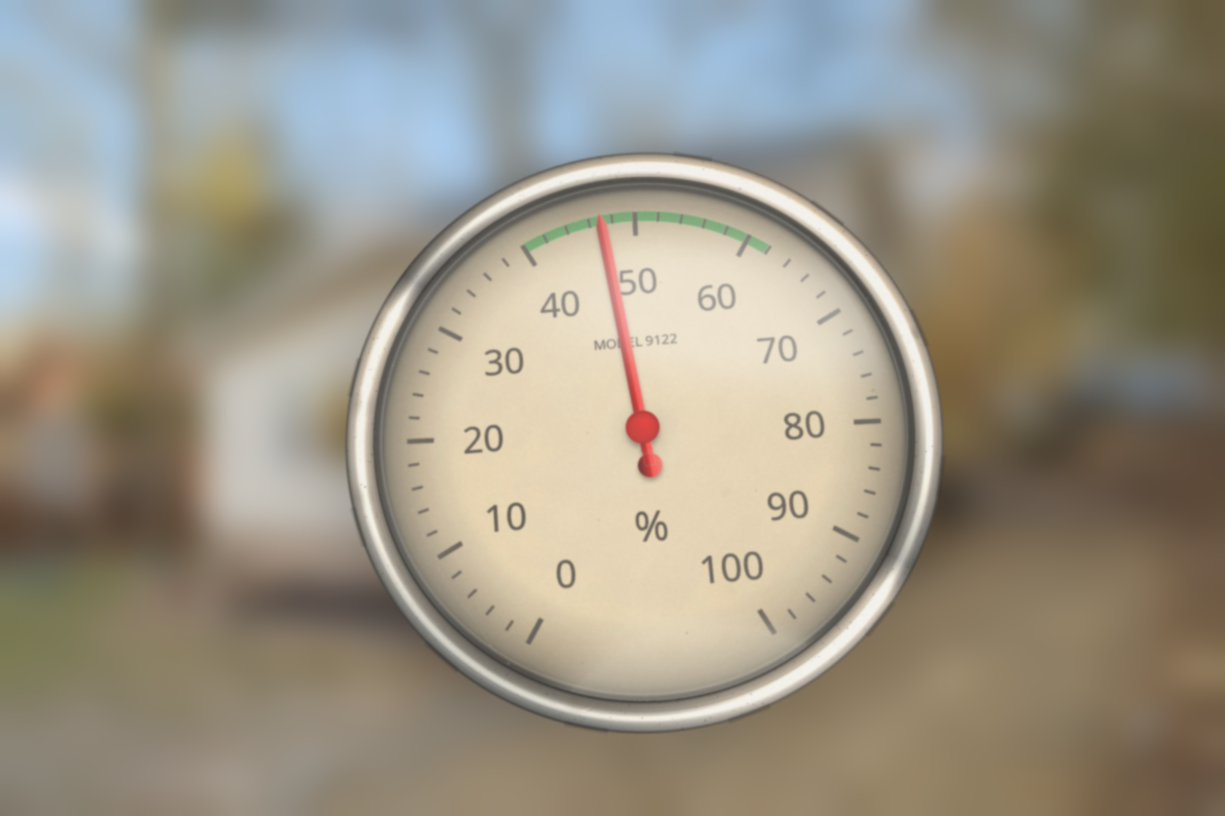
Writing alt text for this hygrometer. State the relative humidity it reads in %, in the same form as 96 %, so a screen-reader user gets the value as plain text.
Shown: 47 %
